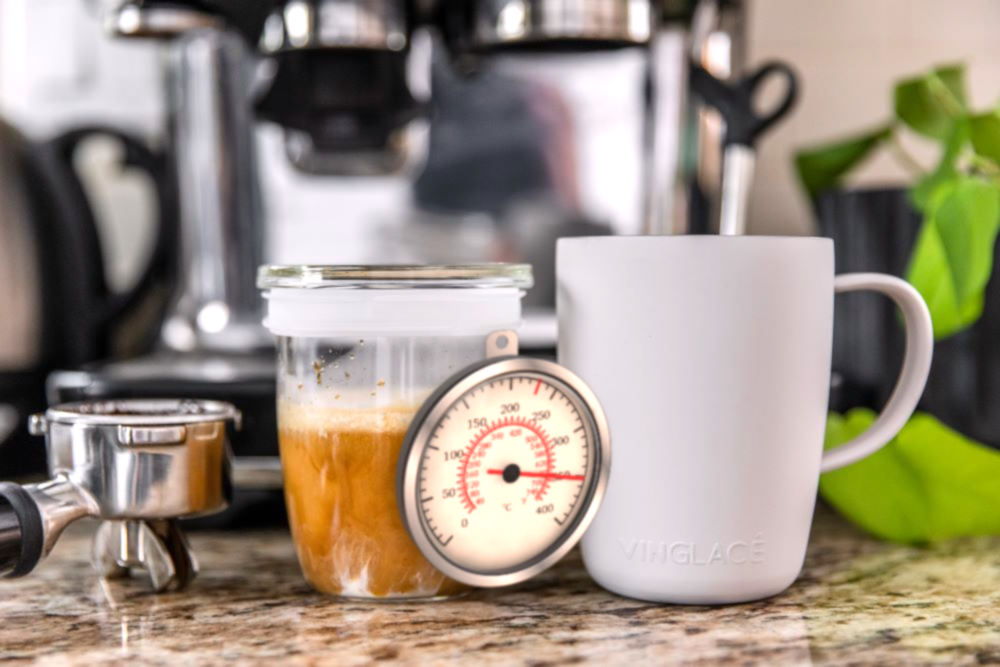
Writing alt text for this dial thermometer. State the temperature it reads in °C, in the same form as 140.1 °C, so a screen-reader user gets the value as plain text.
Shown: 350 °C
